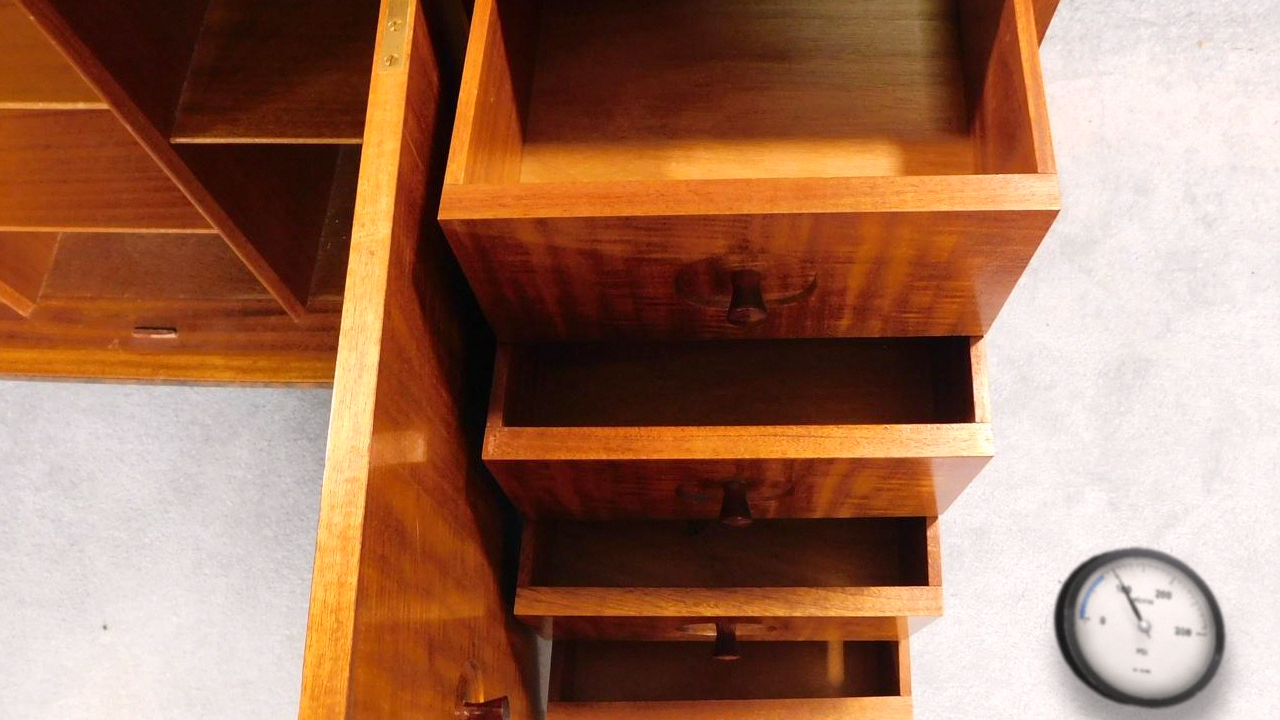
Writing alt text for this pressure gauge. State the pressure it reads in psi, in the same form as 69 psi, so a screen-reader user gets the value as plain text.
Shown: 100 psi
